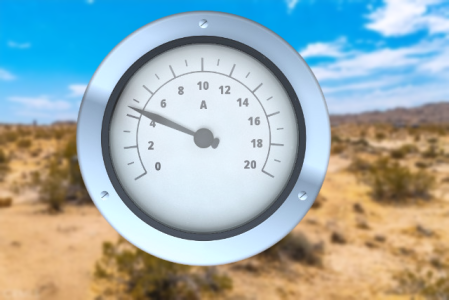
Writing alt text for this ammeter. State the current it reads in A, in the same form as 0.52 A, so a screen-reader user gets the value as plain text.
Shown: 4.5 A
